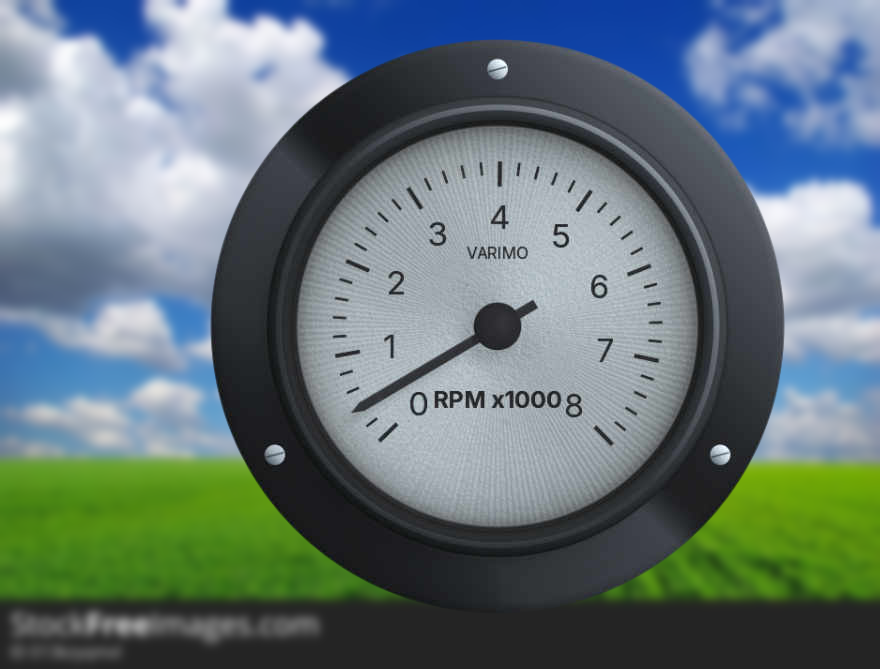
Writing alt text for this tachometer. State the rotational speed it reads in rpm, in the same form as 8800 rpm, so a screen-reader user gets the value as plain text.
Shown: 400 rpm
